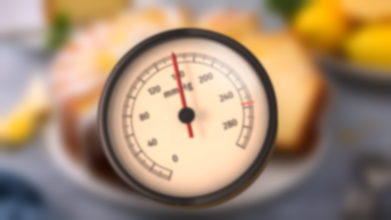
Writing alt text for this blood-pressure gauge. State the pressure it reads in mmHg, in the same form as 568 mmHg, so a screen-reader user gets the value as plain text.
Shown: 160 mmHg
